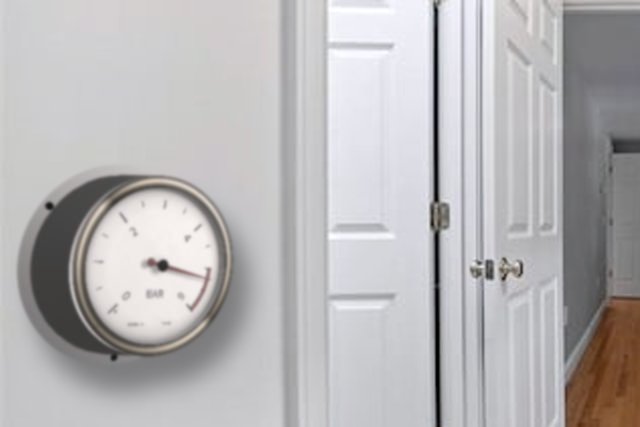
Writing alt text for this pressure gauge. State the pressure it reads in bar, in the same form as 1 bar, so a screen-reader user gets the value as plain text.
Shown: 5.25 bar
